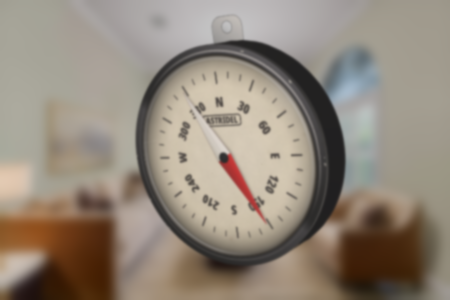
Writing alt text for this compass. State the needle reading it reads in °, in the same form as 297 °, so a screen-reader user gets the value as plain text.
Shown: 150 °
